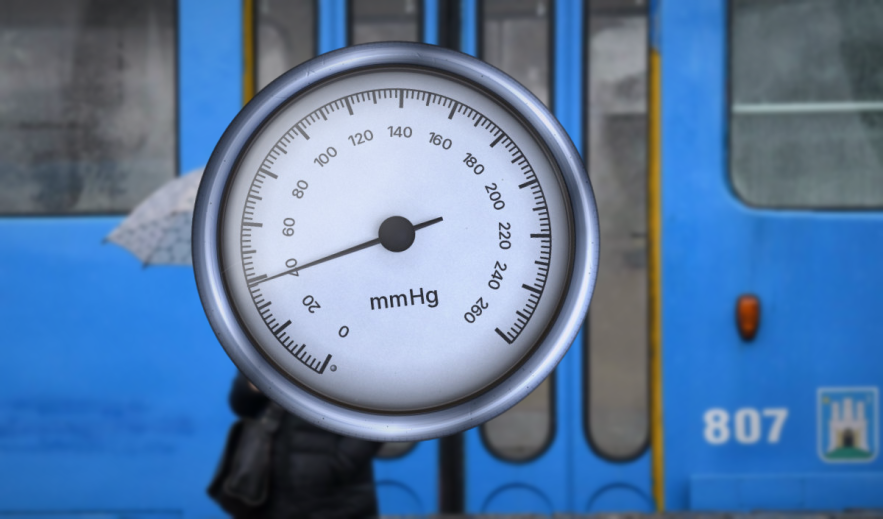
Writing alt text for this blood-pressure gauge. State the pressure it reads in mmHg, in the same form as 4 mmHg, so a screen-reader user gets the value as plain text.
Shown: 38 mmHg
